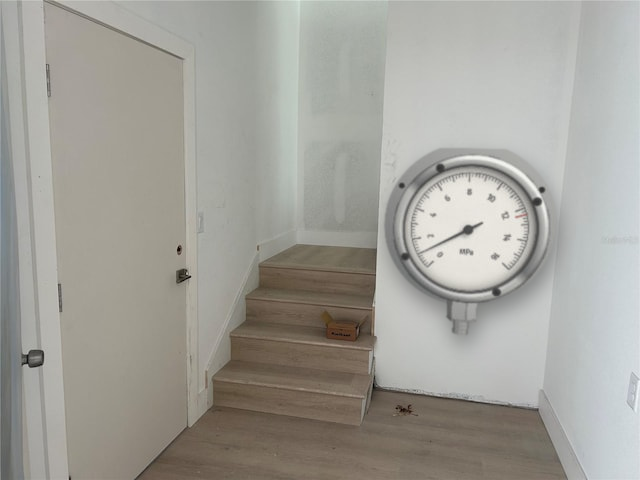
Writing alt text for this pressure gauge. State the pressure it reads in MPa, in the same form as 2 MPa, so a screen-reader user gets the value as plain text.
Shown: 1 MPa
